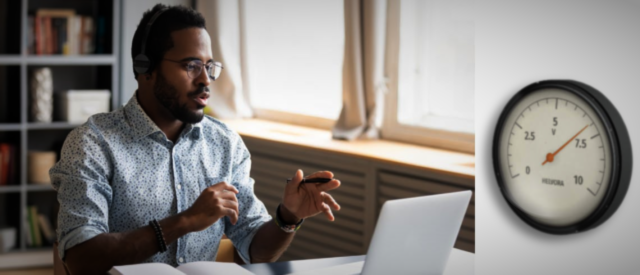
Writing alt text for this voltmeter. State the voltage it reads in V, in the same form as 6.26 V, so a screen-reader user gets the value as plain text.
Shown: 7 V
